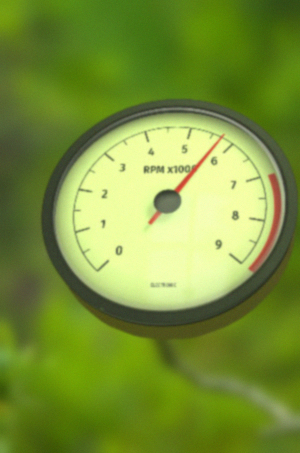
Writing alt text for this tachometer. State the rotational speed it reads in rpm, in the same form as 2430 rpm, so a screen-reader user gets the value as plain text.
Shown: 5750 rpm
